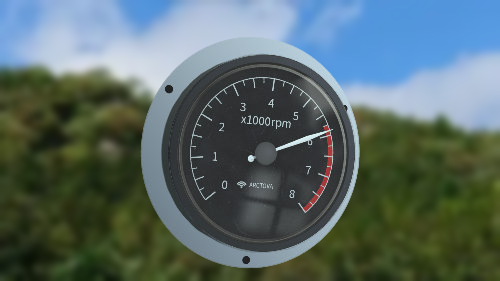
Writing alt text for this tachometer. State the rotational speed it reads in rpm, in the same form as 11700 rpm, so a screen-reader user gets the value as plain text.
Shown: 5875 rpm
